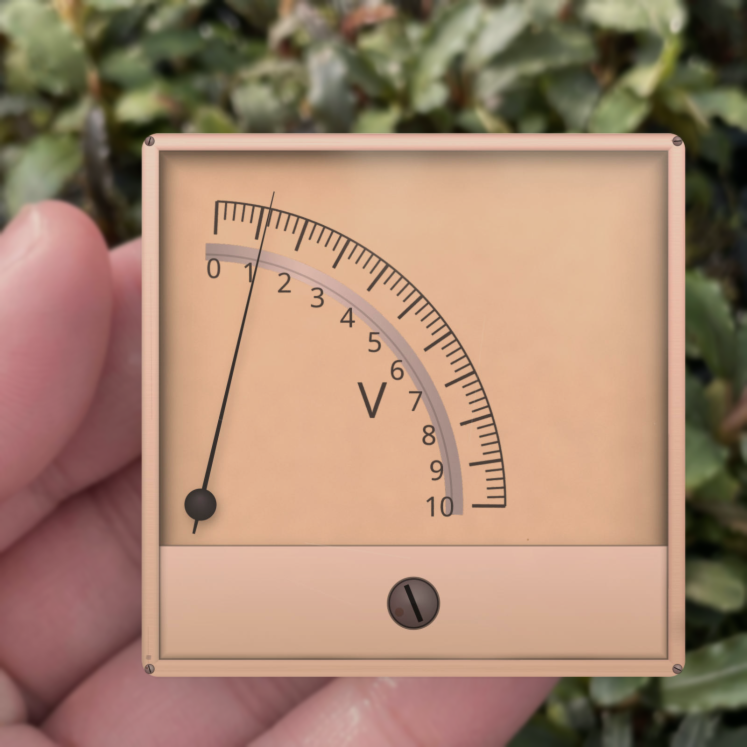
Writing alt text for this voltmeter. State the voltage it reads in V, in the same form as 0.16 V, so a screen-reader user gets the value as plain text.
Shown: 1.2 V
